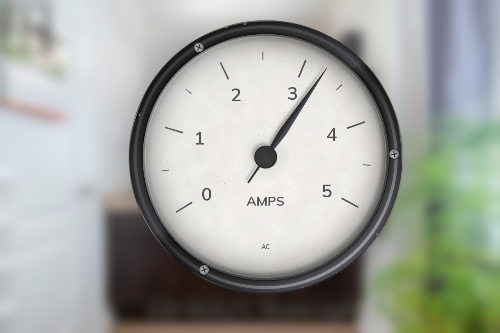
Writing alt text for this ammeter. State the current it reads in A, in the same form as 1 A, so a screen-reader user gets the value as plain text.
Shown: 3.25 A
